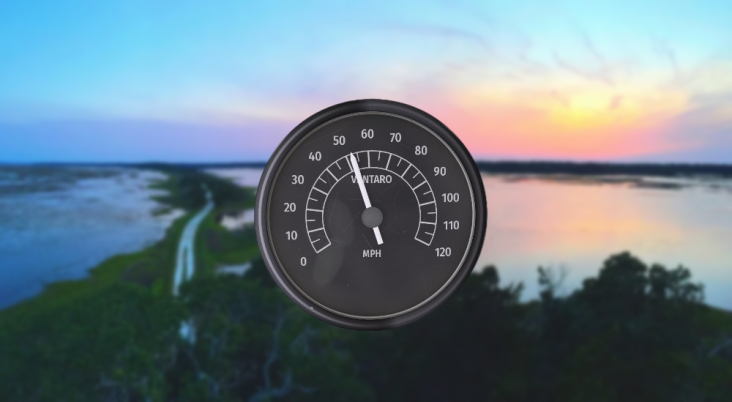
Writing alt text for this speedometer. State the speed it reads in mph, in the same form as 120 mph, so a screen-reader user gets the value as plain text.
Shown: 52.5 mph
